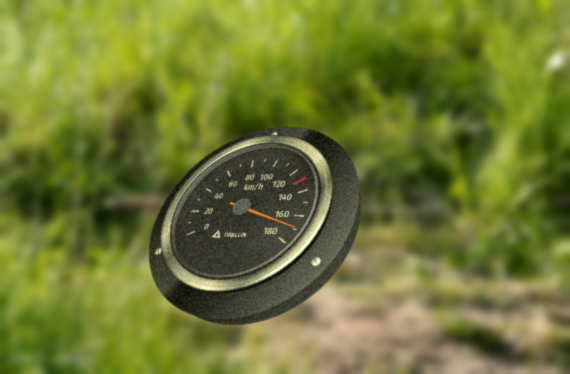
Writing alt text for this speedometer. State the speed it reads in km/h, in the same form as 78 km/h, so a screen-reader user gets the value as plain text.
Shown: 170 km/h
